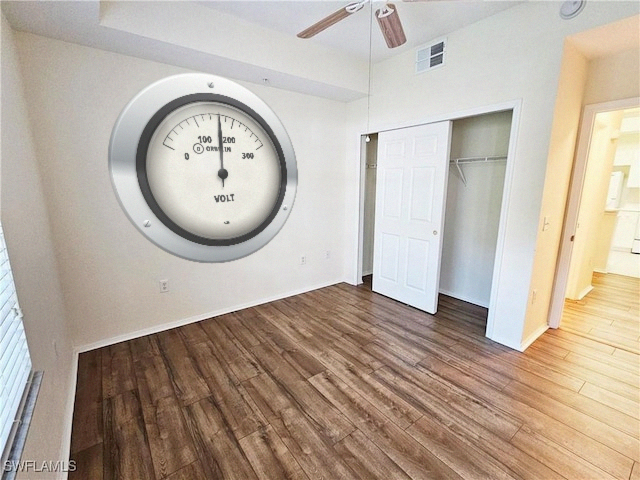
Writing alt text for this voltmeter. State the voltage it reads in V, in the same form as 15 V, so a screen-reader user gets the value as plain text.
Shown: 160 V
